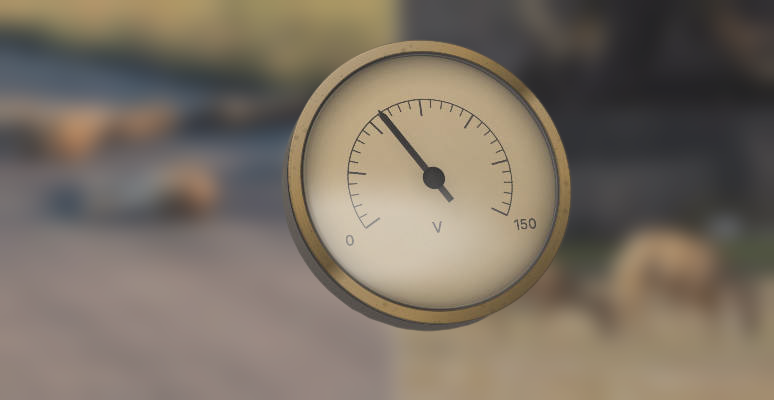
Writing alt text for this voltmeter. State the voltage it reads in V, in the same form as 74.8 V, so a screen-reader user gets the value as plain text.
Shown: 55 V
